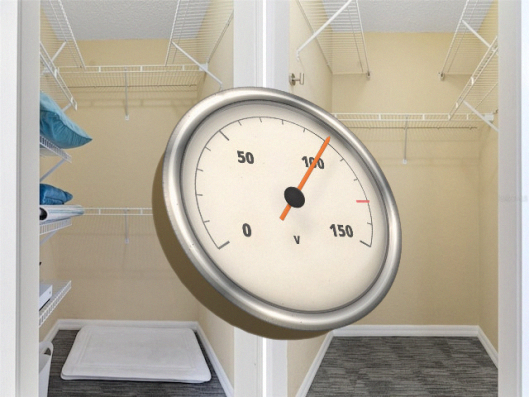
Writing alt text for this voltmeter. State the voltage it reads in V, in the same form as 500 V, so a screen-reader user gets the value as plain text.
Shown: 100 V
